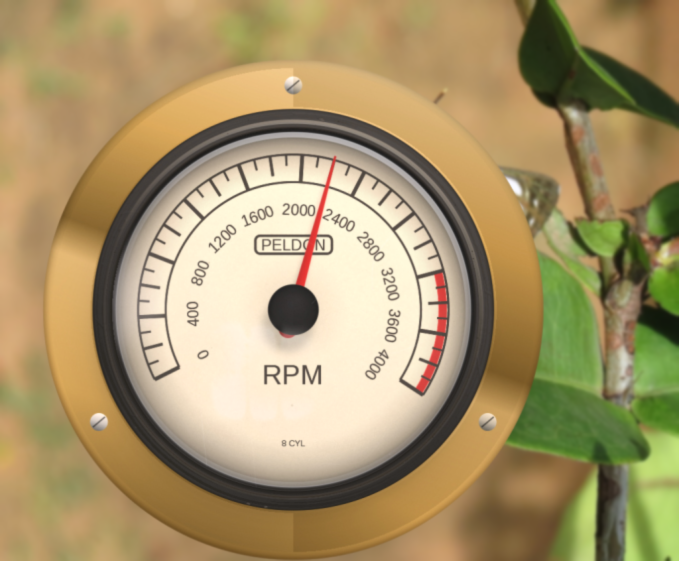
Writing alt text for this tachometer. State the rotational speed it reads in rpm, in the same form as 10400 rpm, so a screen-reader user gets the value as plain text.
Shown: 2200 rpm
